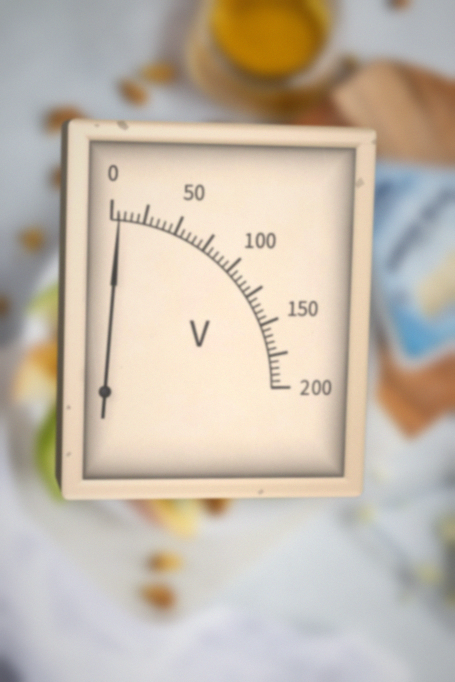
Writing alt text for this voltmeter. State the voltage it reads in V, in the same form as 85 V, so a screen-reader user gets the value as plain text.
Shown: 5 V
